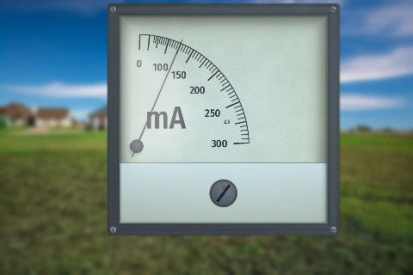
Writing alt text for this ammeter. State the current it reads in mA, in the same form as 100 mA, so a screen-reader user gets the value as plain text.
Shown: 125 mA
